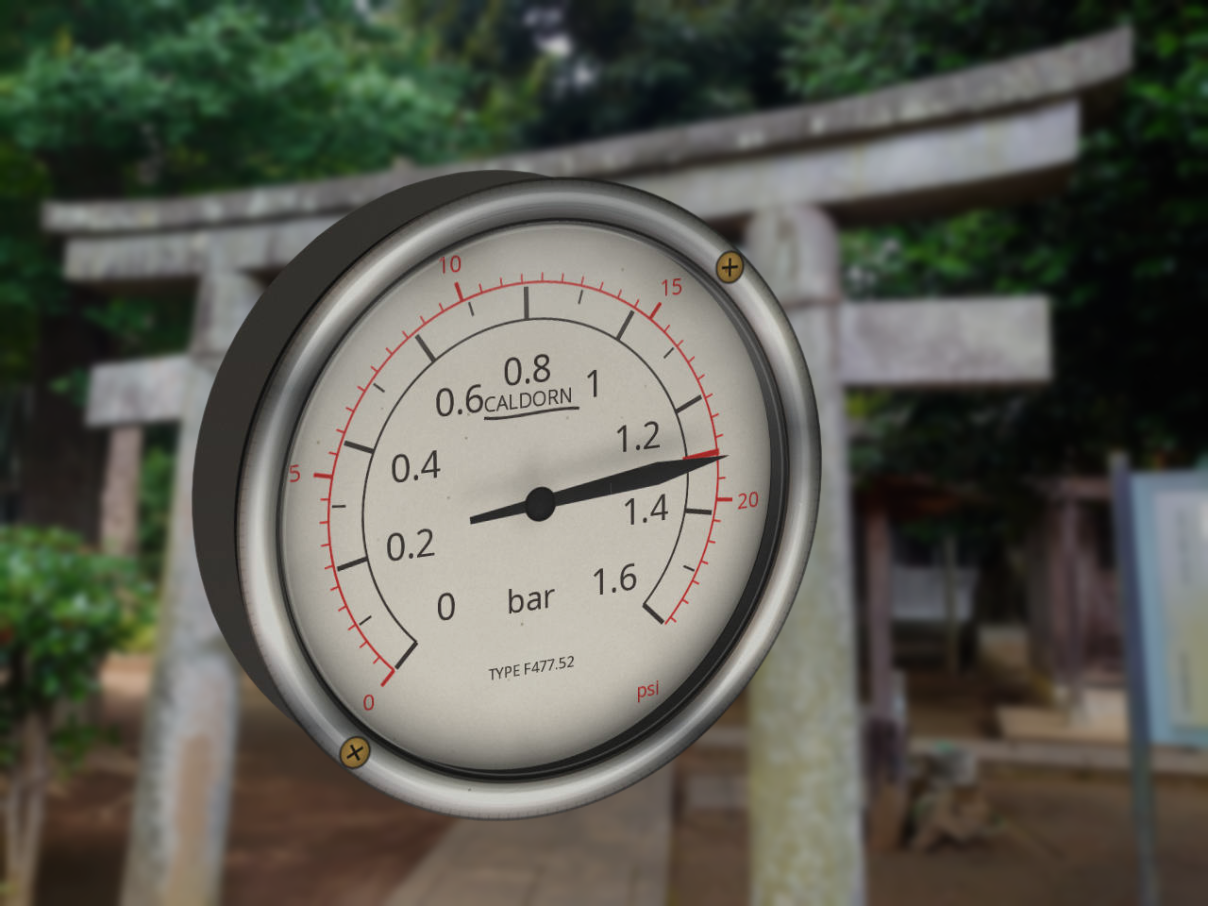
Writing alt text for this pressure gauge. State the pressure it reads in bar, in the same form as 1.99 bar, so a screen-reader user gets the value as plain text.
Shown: 1.3 bar
